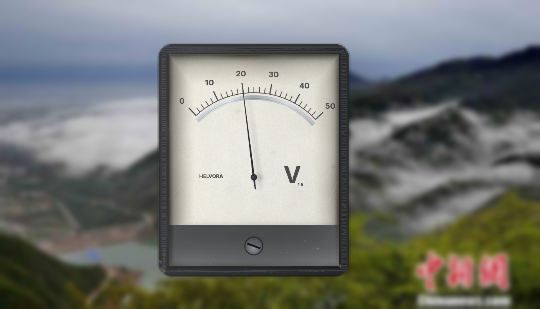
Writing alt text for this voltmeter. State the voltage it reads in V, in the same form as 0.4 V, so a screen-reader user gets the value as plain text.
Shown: 20 V
